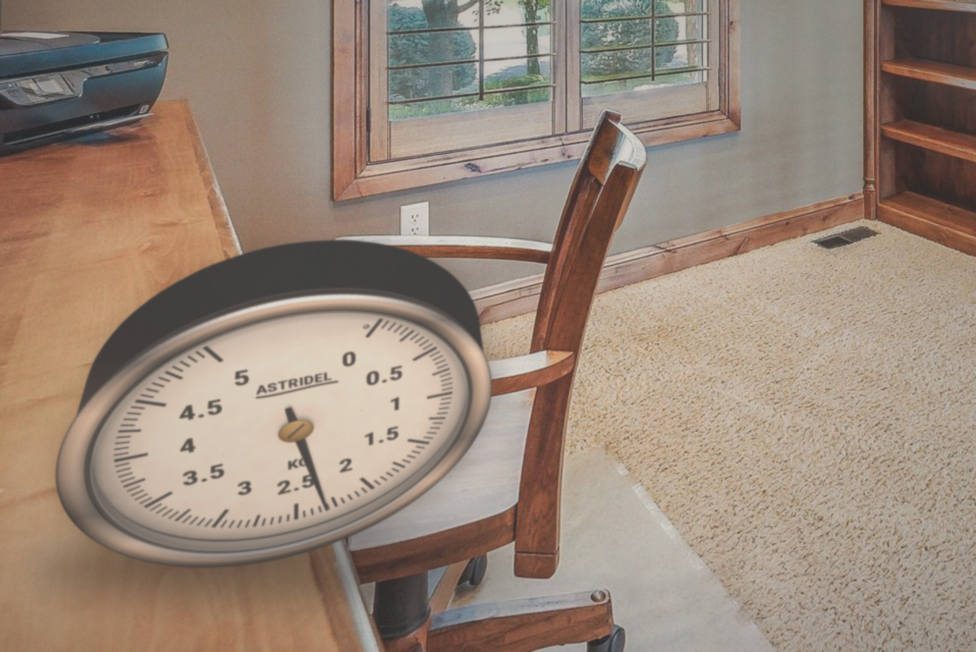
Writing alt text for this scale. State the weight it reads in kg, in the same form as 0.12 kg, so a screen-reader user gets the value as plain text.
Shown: 2.3 kg
